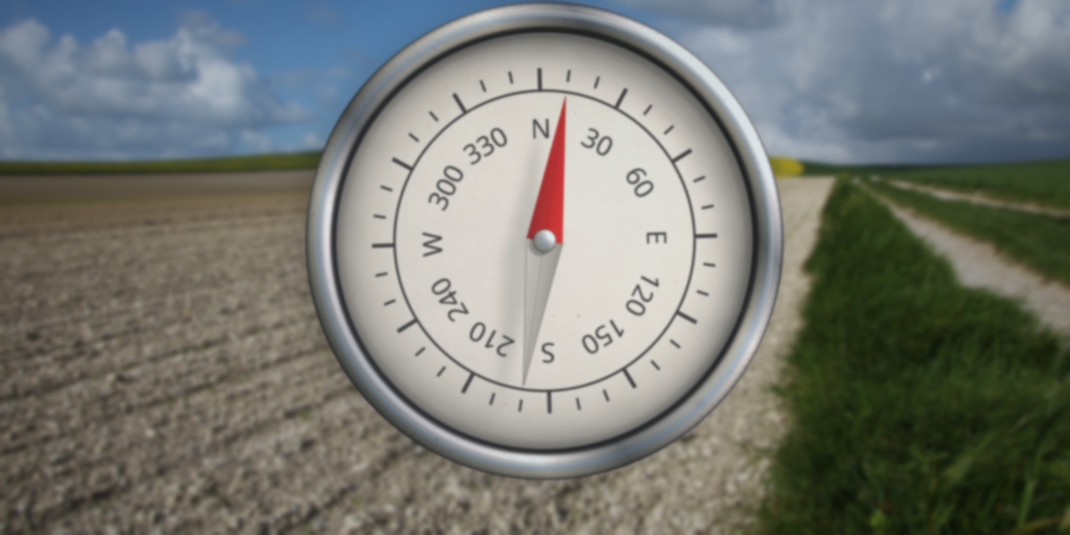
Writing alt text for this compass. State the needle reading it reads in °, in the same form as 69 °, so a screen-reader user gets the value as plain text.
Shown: 10 °
